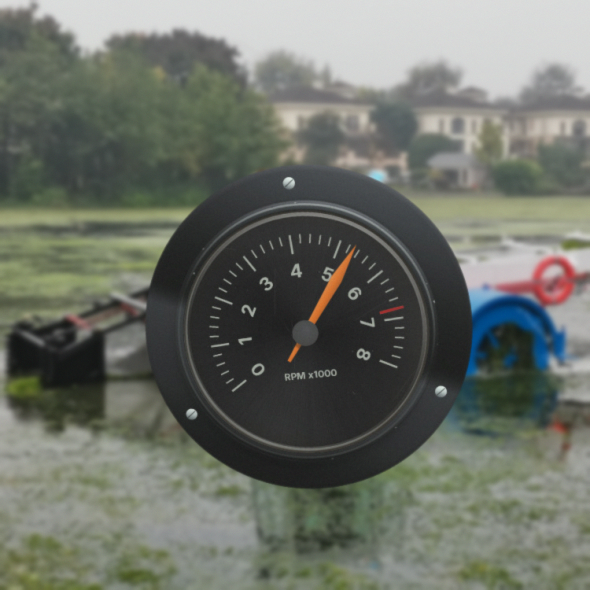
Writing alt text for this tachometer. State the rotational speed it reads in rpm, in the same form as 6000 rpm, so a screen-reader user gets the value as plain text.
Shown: 5300 rpm
